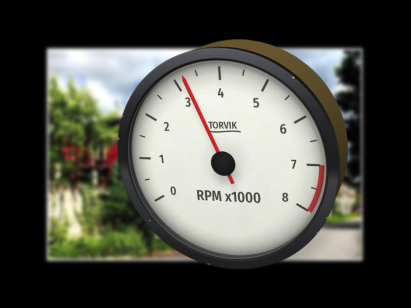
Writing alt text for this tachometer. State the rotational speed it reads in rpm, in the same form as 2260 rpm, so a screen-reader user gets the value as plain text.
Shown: 3250 rpm
